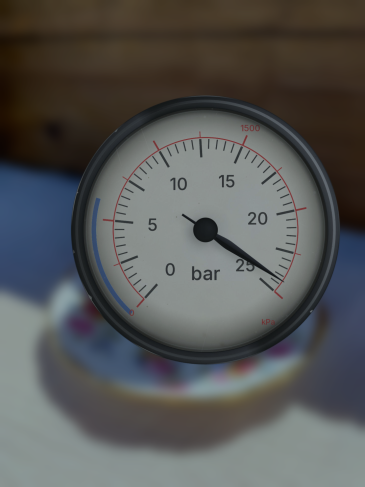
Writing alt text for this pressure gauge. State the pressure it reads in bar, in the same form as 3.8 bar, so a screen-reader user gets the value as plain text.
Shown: 24.25 bar
